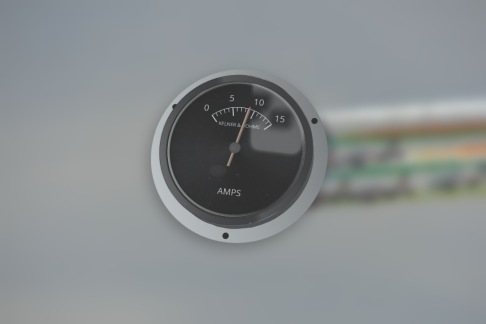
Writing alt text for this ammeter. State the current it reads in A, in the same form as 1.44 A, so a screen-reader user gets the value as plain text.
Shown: 9 A
